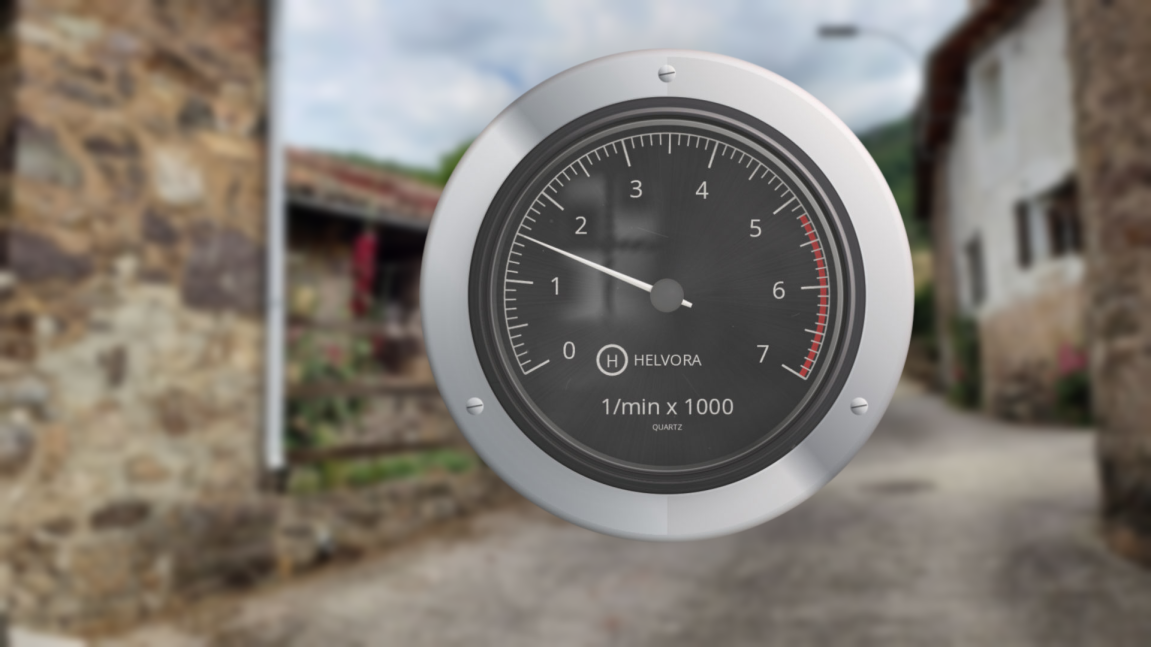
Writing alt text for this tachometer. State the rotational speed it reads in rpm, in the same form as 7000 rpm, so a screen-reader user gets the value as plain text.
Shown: 1500 rpm
